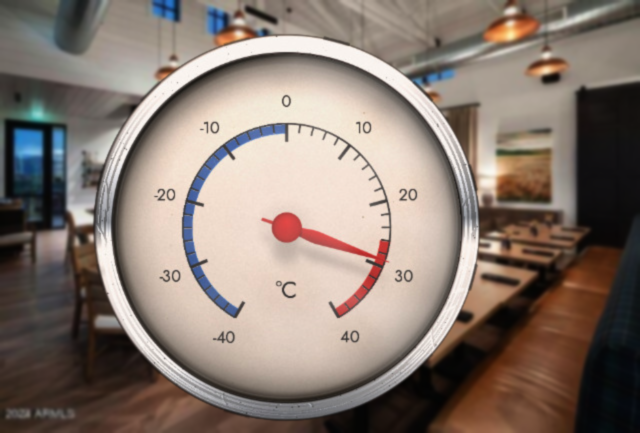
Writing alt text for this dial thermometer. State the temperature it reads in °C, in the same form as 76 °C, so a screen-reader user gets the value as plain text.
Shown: 29 °C
